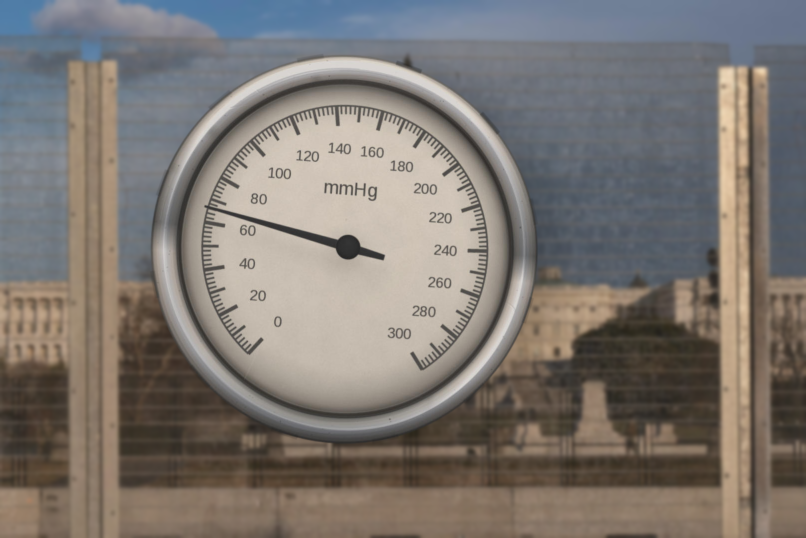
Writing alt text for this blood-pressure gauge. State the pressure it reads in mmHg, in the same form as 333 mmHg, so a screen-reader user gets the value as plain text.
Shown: 66 mmHg
